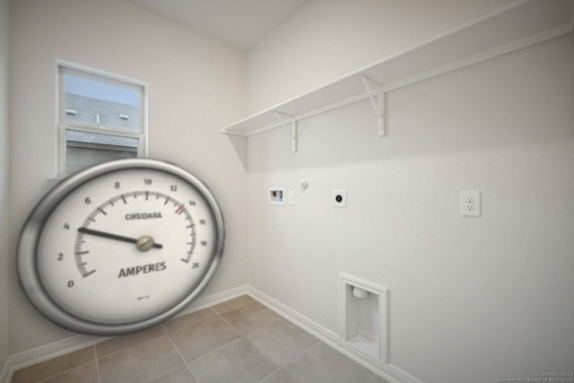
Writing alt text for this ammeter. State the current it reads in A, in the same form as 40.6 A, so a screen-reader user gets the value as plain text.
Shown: 4 A
